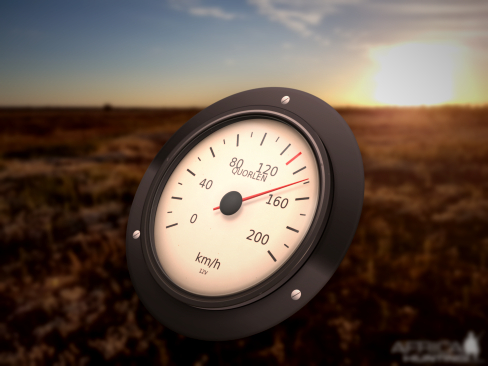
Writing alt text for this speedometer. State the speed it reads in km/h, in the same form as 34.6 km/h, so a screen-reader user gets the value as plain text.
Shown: 150 km/h
